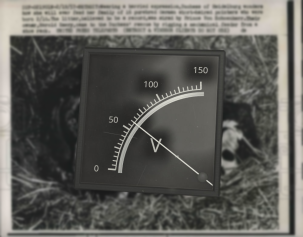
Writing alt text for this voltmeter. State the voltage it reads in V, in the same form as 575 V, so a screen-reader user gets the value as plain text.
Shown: 60 V
